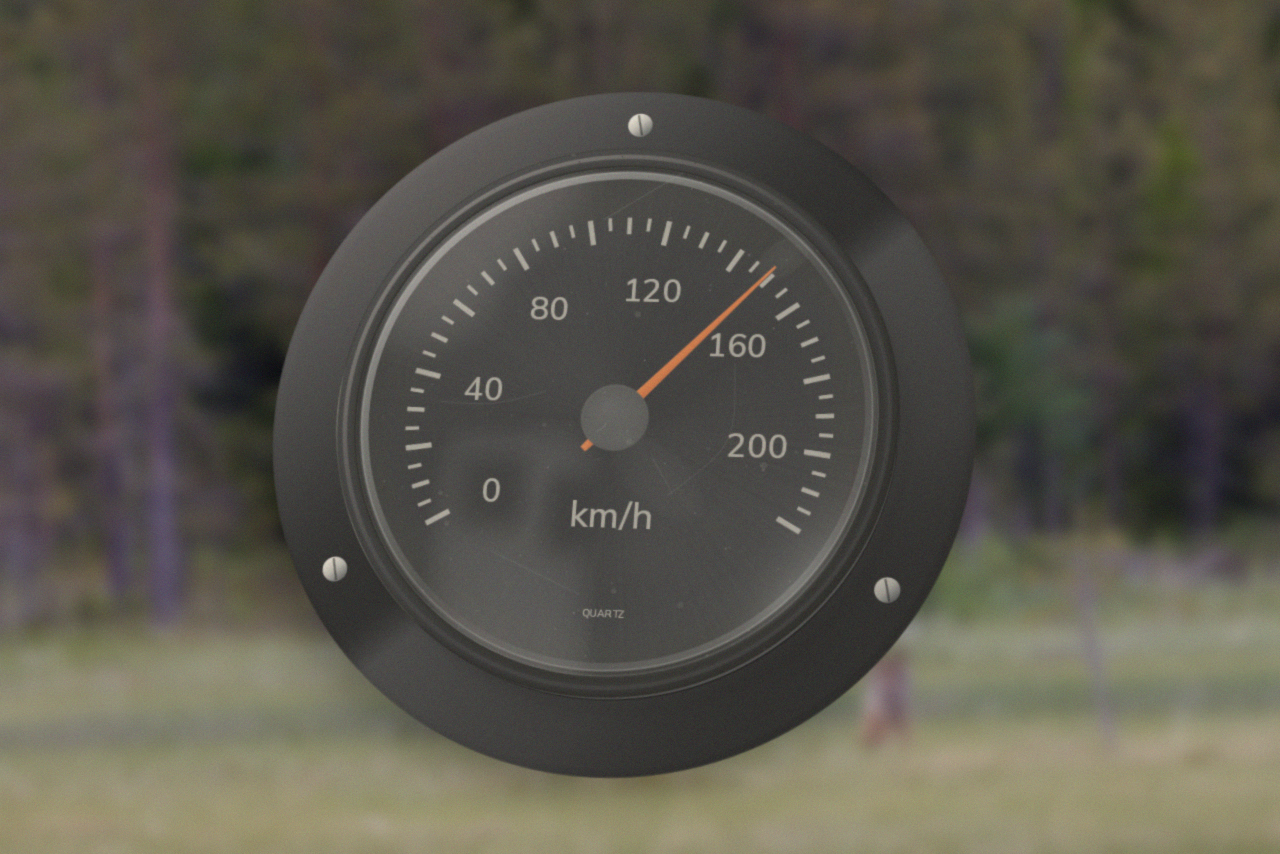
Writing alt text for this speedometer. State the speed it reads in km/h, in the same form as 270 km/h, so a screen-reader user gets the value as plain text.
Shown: 150 km/h
